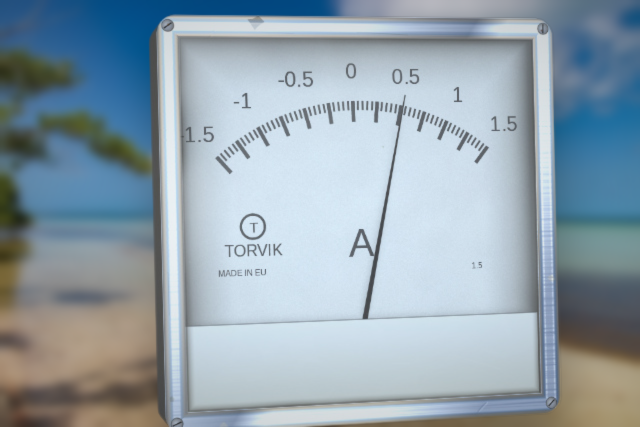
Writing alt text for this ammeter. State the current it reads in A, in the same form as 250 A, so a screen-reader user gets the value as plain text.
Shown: 0.5 A
